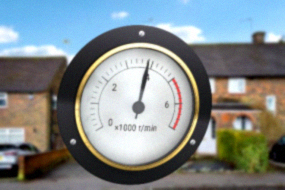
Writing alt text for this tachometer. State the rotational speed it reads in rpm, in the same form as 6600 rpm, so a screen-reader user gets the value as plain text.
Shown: 3800 rpm
